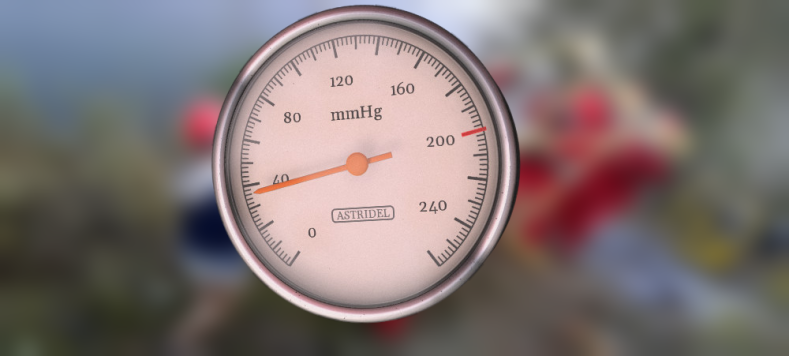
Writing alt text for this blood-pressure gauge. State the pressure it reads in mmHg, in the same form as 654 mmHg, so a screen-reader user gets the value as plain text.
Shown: 36 mmHg
